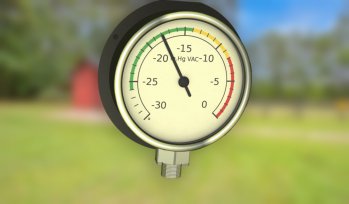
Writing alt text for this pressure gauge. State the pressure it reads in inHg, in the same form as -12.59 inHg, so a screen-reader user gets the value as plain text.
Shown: -18 inHg
